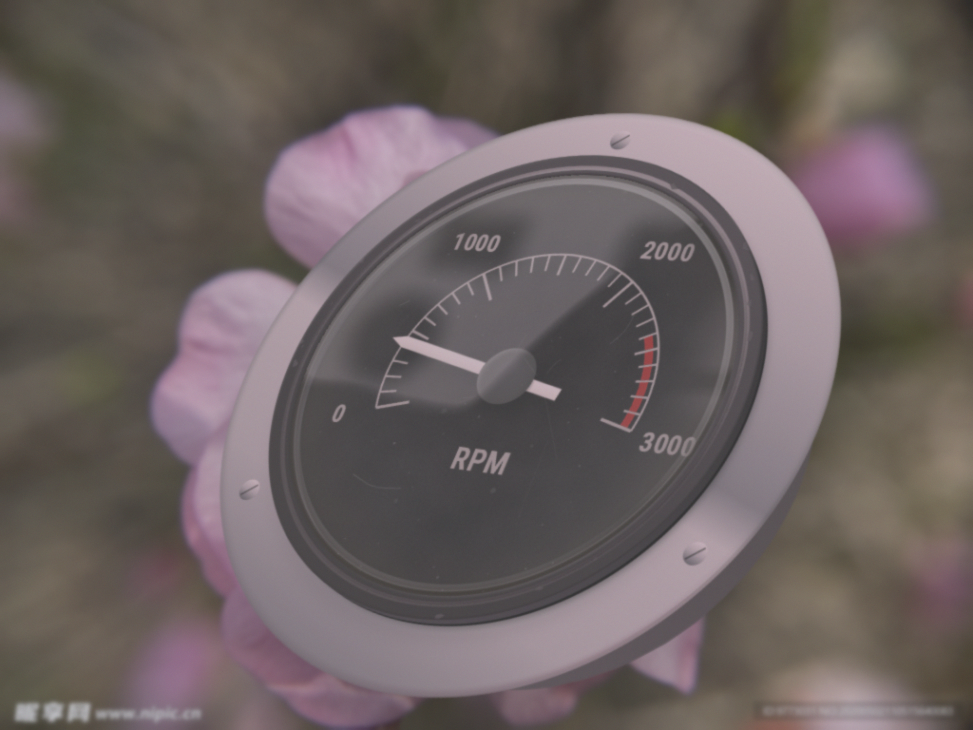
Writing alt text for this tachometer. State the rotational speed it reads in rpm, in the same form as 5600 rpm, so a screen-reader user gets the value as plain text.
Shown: 400 rpm
